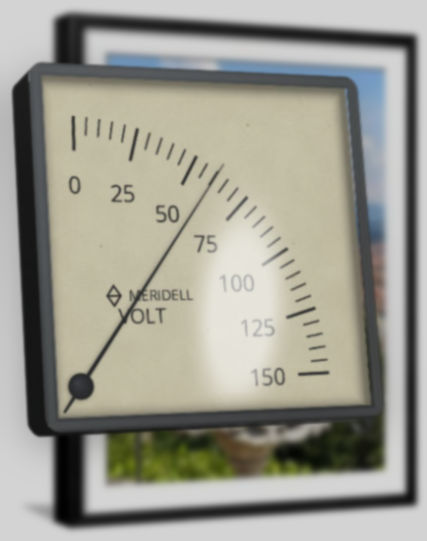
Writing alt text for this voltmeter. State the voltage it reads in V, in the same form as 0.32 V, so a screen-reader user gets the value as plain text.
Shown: 60 V
